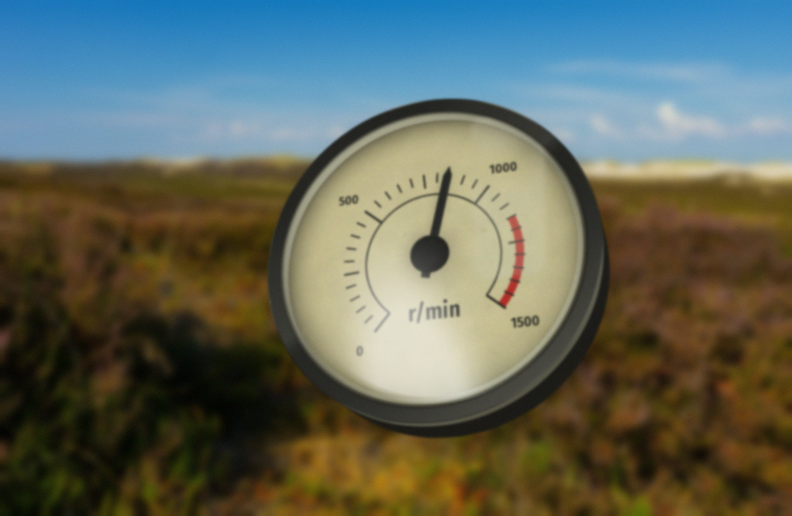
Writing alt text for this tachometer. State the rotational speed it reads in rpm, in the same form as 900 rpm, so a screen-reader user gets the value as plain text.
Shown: 850 rpm
